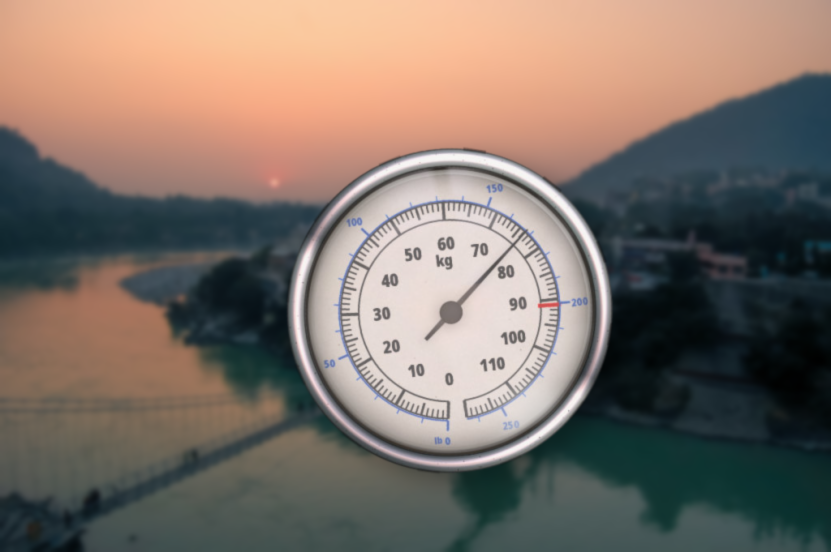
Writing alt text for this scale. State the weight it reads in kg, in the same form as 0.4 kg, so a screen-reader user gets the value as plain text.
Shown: 76 kg
